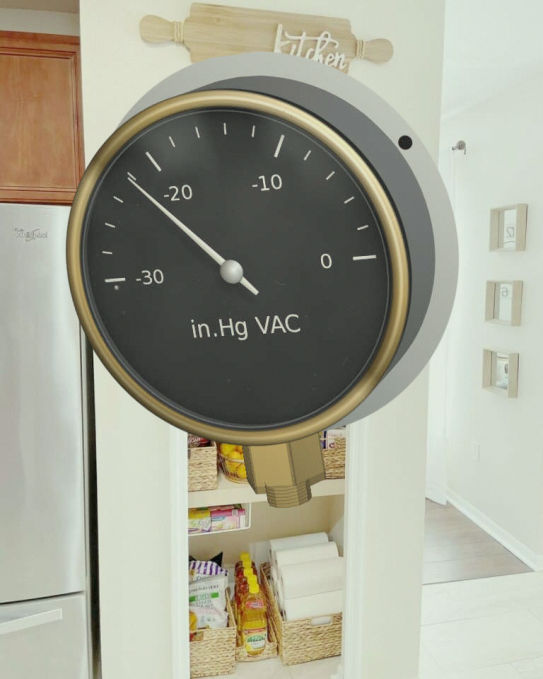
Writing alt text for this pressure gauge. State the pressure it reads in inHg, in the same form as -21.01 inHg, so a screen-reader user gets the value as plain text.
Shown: -22 inHg
